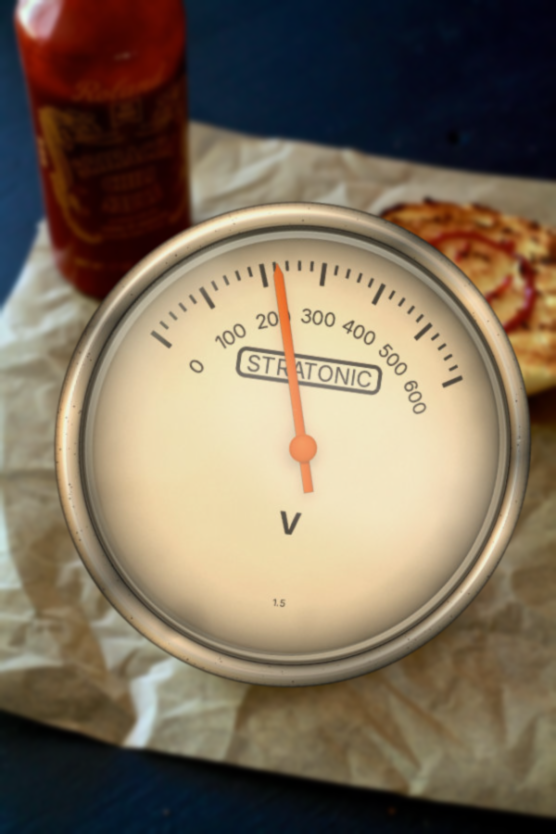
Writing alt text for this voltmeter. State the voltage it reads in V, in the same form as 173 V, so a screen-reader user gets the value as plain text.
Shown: 220 V
